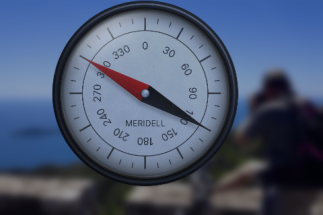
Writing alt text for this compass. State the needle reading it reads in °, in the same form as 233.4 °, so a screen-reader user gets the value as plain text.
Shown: 300 °
